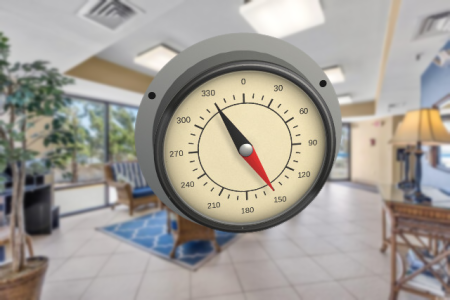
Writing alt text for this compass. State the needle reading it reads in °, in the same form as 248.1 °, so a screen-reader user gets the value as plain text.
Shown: 150 °
